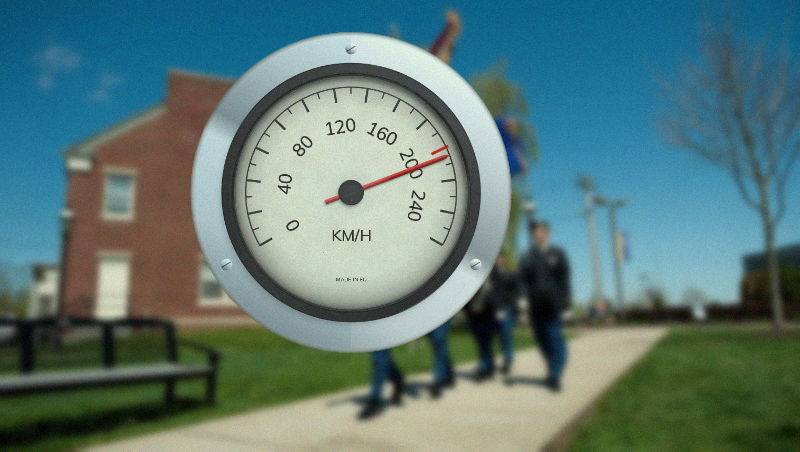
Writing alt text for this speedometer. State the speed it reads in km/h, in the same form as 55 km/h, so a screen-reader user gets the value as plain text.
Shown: 205 km/h
